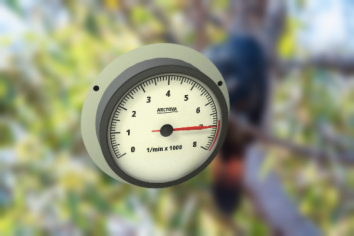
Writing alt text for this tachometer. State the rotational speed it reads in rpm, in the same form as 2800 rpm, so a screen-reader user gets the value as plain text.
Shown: 7000 rpm
